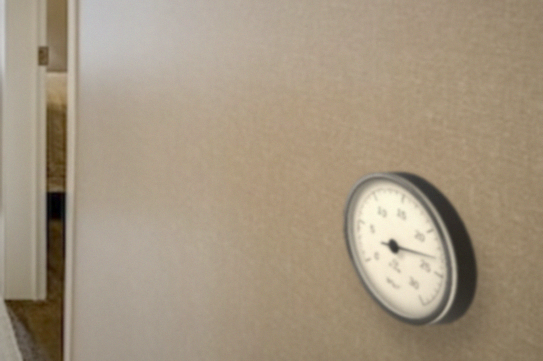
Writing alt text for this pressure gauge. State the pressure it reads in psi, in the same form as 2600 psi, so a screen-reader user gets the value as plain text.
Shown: 23 psi
